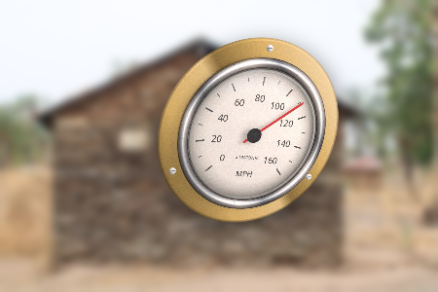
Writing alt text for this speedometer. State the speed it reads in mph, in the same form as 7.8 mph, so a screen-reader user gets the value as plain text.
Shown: 110 mph
